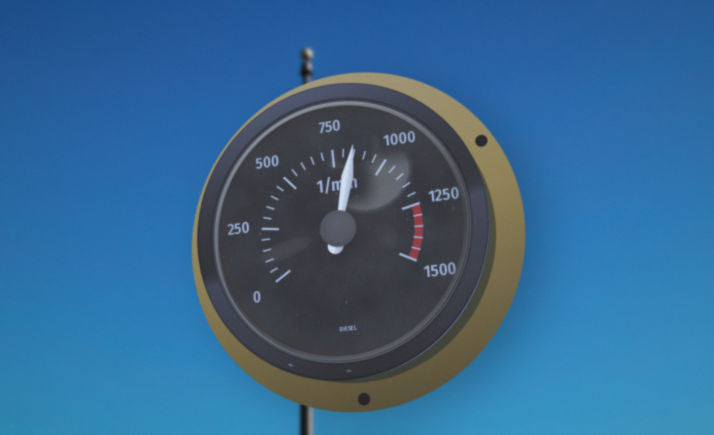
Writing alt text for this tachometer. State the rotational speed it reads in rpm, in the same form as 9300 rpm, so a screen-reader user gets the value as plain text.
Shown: 850 rpm
